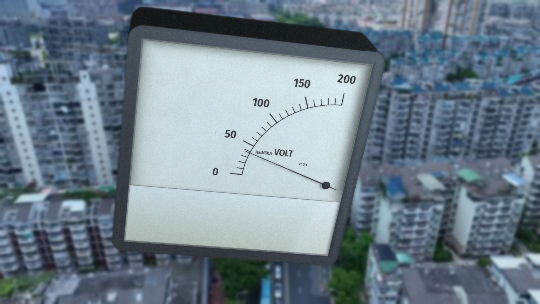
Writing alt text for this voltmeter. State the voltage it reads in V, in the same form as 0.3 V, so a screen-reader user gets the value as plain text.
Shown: 40 V
